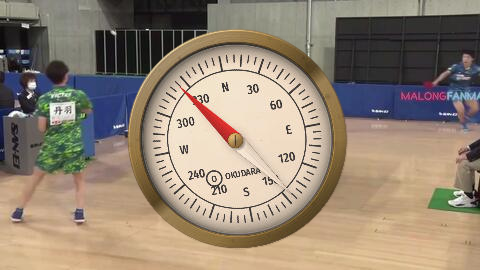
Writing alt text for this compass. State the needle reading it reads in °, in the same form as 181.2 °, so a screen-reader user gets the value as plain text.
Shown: 325 °
